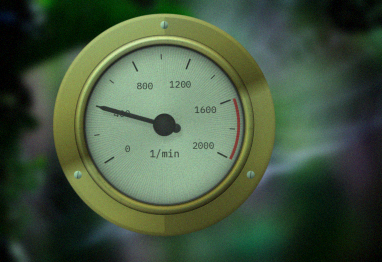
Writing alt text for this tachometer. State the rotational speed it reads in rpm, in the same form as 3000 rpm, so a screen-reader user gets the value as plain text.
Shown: 400 rpm
